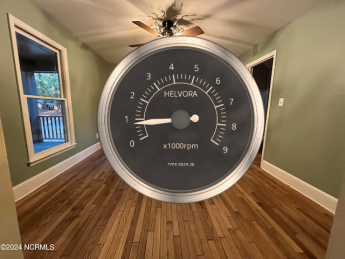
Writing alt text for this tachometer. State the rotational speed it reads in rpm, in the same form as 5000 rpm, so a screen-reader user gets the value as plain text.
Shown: 800 rpm
